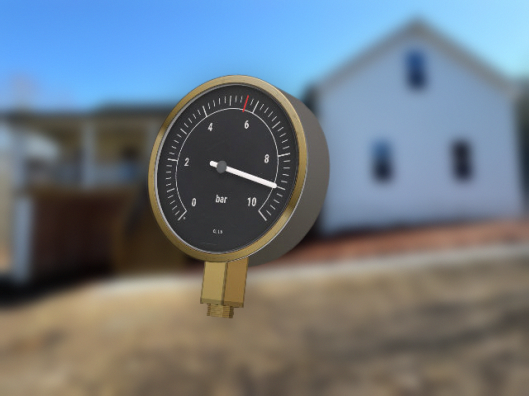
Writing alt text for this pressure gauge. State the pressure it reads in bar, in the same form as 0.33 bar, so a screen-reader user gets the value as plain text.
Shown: 9 bar
